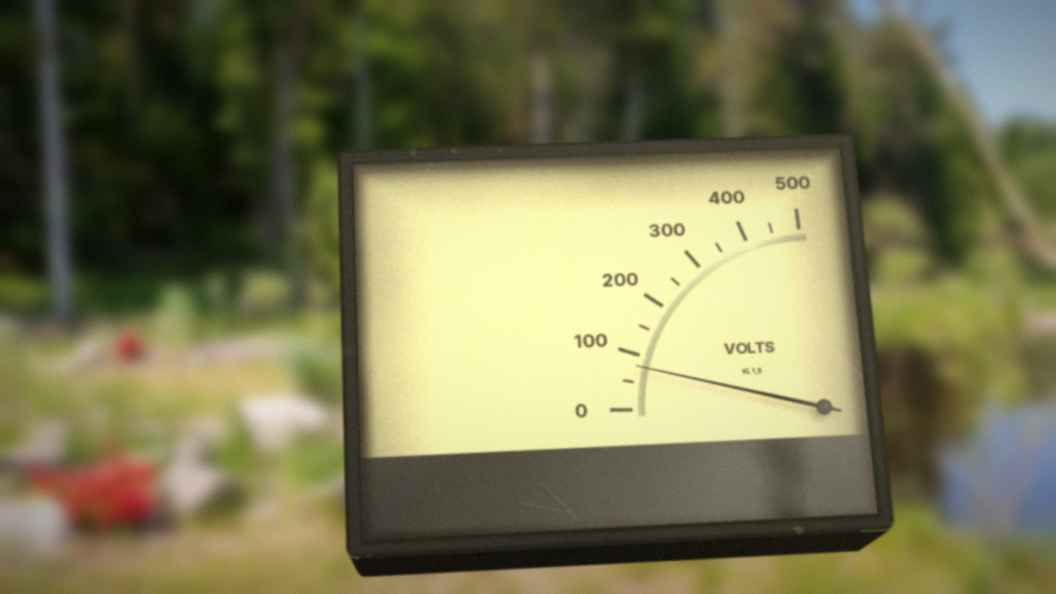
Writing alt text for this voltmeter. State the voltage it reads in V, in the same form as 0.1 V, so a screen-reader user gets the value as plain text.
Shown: 75 V
